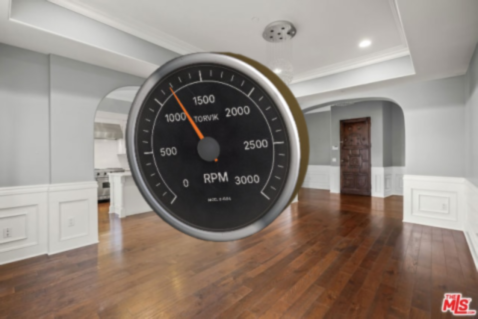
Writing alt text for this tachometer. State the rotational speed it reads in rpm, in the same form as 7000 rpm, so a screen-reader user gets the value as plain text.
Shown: 1200 rpm
